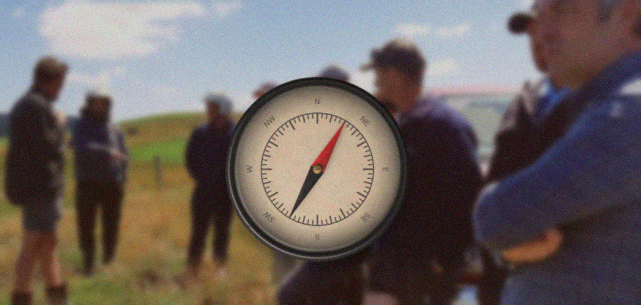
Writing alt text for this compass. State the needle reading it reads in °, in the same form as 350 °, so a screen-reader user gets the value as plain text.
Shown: 30 °
